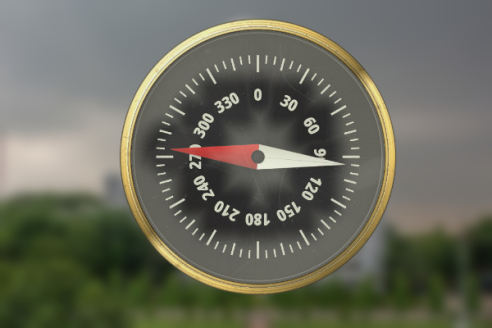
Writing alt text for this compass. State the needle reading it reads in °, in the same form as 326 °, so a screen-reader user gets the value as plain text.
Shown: 275 °
